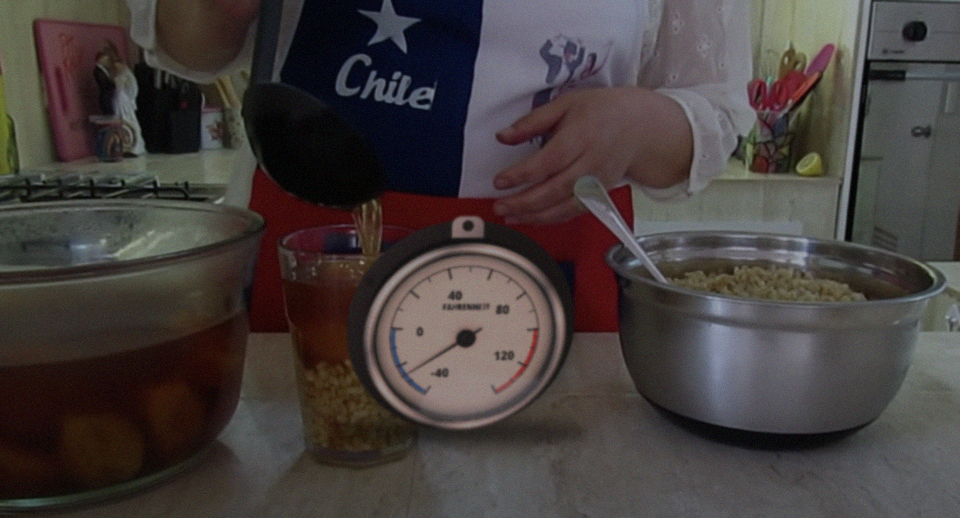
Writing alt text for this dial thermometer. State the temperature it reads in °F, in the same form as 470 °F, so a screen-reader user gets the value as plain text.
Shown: -25 °F
